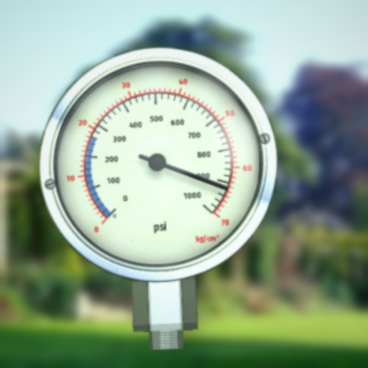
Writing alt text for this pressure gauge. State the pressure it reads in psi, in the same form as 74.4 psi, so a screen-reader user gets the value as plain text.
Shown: 920 psi
